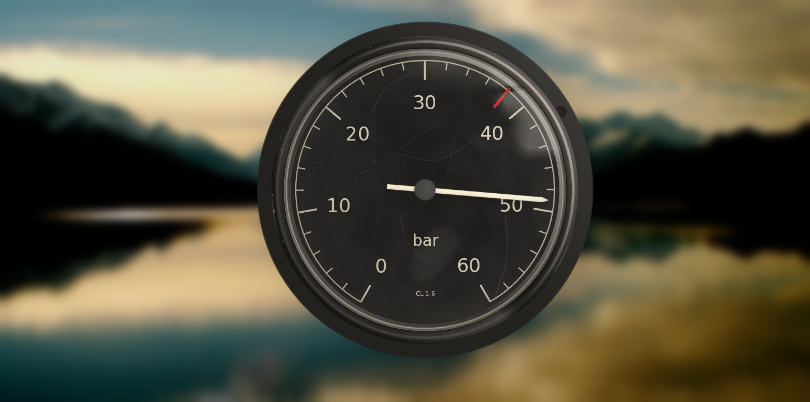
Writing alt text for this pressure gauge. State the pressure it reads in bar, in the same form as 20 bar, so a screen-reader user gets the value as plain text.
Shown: 49 bar
